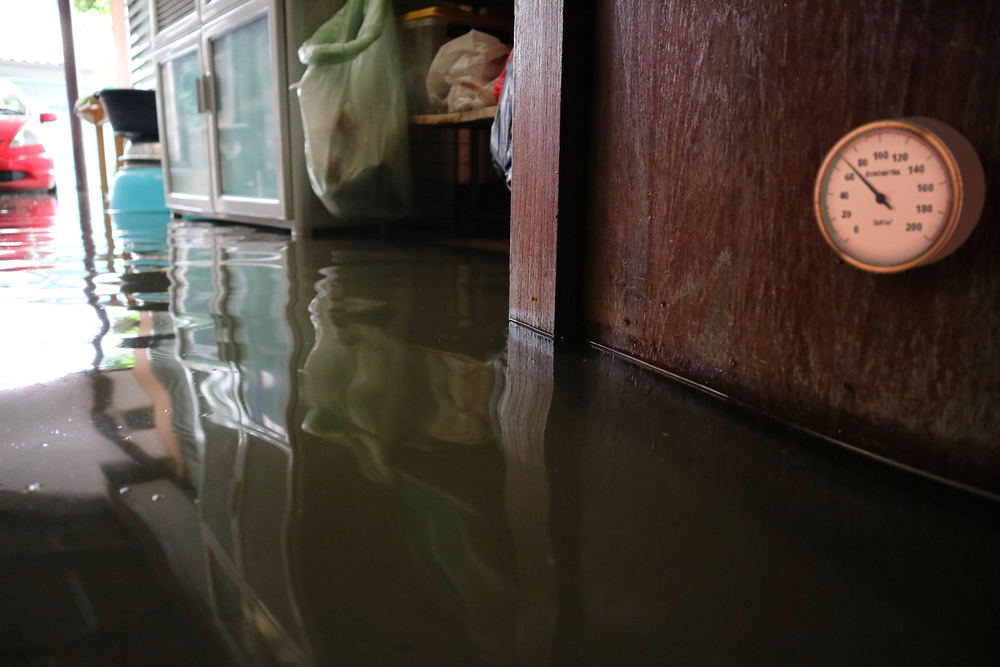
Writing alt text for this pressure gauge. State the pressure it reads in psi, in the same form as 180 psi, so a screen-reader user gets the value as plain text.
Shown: 70 psi
